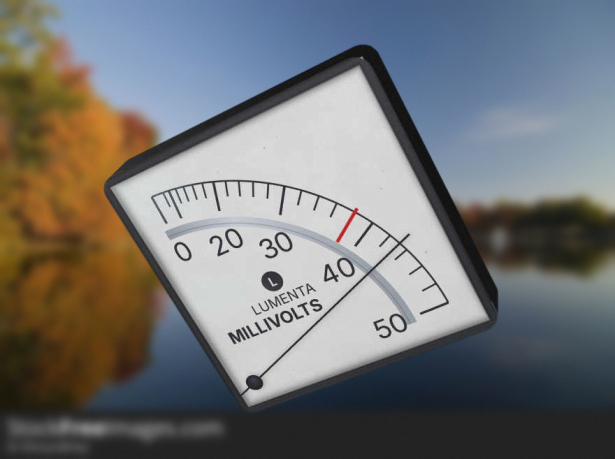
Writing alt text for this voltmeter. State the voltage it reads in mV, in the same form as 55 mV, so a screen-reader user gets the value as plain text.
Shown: 43 mV
